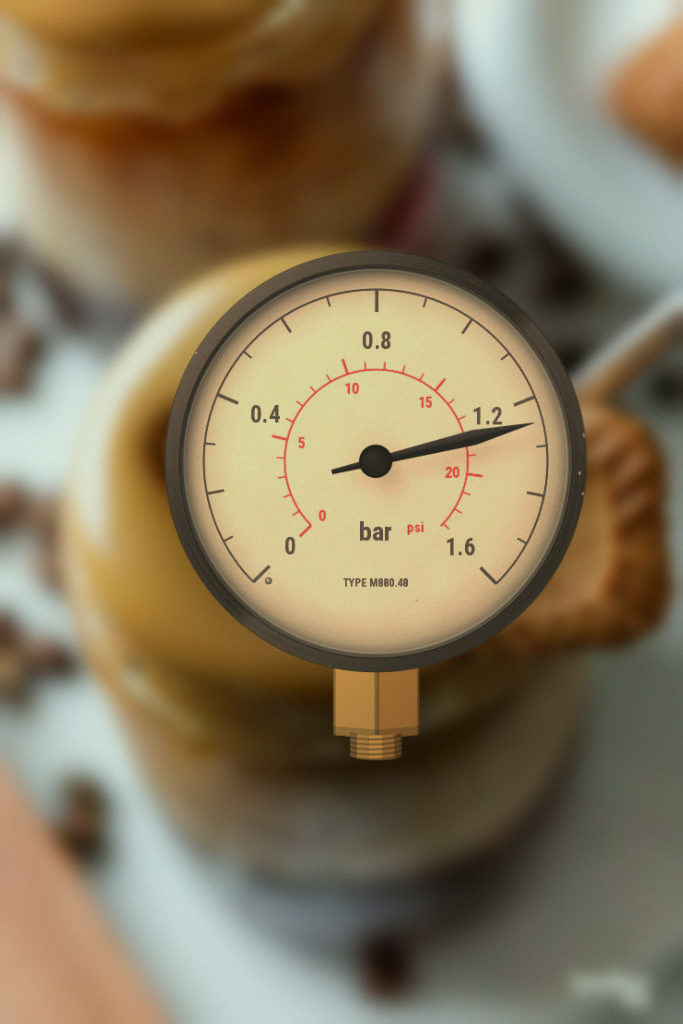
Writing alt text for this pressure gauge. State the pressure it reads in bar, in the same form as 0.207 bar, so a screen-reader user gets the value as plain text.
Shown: 1.25 bar
